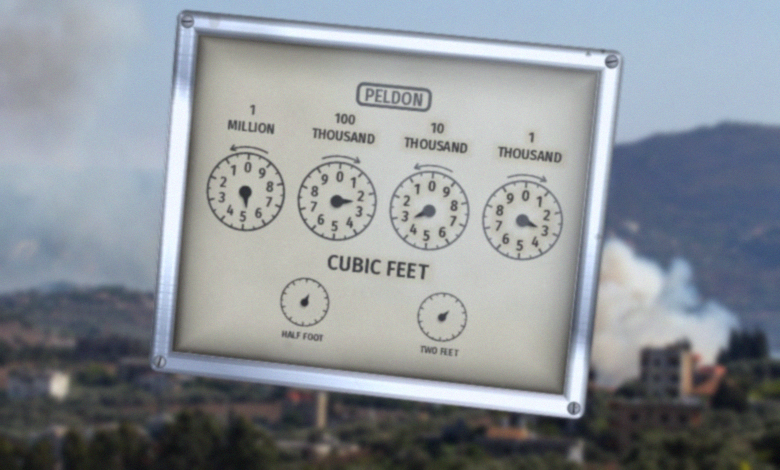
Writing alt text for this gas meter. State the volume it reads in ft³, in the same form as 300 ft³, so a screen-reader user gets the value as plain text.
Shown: 523300 ft³
